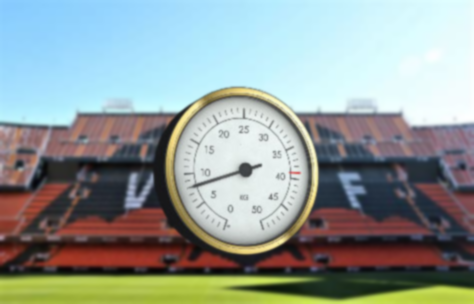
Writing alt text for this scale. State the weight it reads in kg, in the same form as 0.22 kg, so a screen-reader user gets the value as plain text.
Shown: 8 kg
